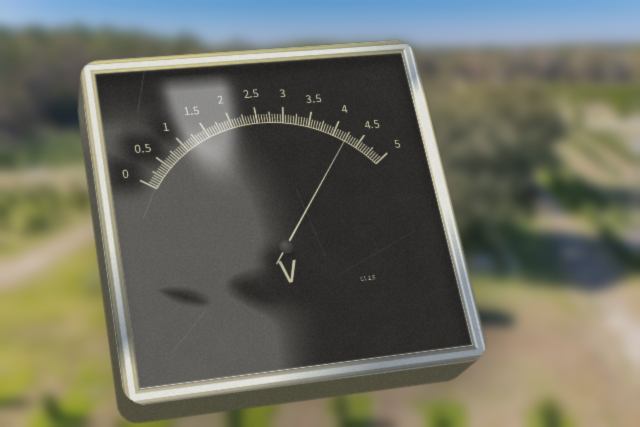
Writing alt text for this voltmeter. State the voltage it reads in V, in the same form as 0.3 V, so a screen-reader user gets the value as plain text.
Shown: 4.25 V
